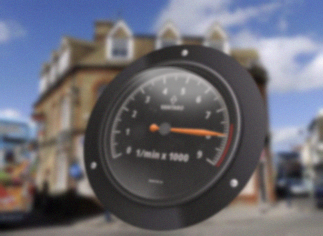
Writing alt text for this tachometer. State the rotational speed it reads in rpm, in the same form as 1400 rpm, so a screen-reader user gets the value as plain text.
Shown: 8000 rpm
